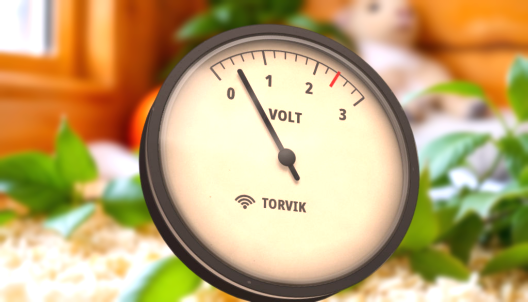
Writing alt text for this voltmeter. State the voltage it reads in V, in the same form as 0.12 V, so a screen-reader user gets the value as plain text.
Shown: 0.4 V
